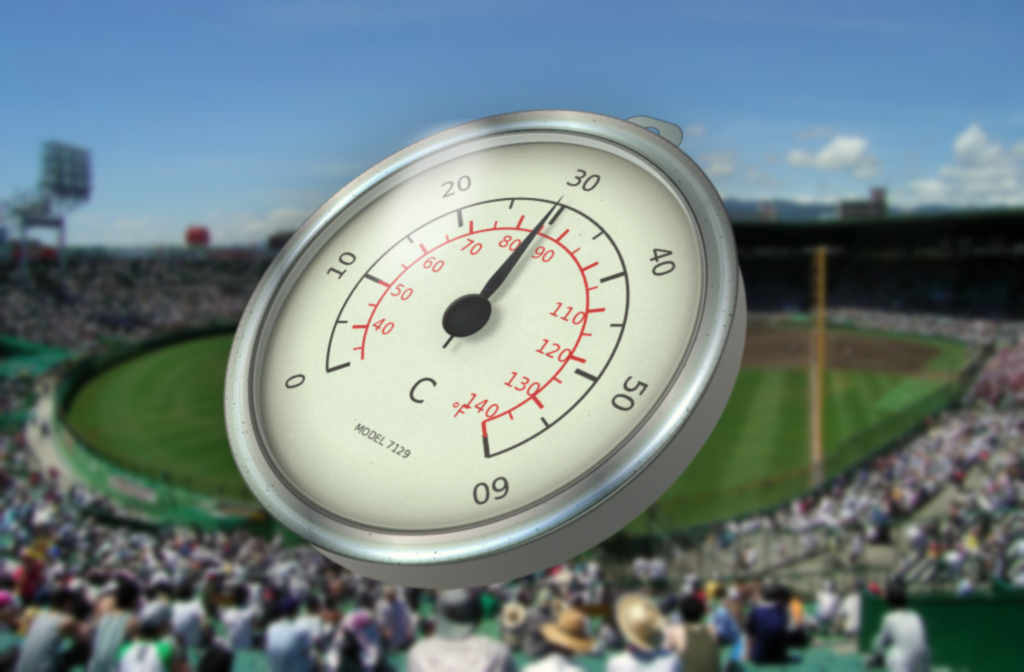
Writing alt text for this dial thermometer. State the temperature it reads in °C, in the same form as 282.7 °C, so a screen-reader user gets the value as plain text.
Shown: 30 °C
